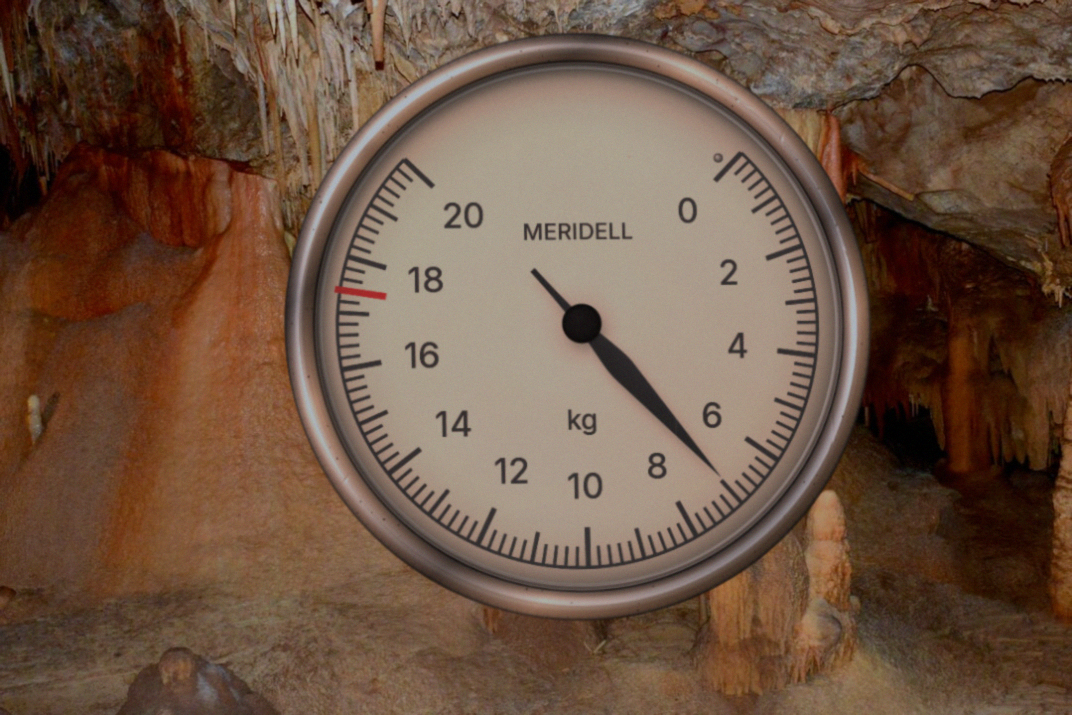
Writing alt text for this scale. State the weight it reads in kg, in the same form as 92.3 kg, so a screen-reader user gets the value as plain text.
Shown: 7 kg
